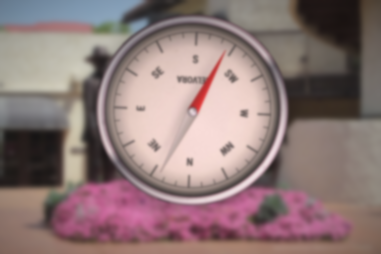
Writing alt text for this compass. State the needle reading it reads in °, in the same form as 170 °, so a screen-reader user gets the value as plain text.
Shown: 205 °
